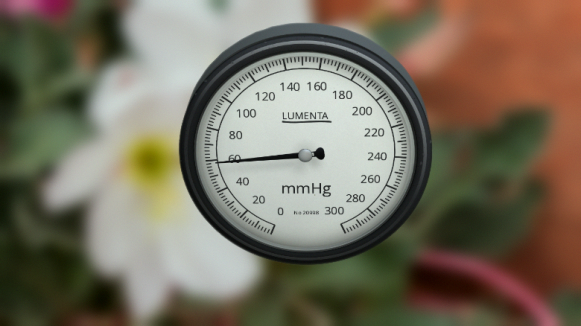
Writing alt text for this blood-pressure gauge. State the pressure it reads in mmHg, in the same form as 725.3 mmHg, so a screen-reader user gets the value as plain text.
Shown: 60 mmHg
